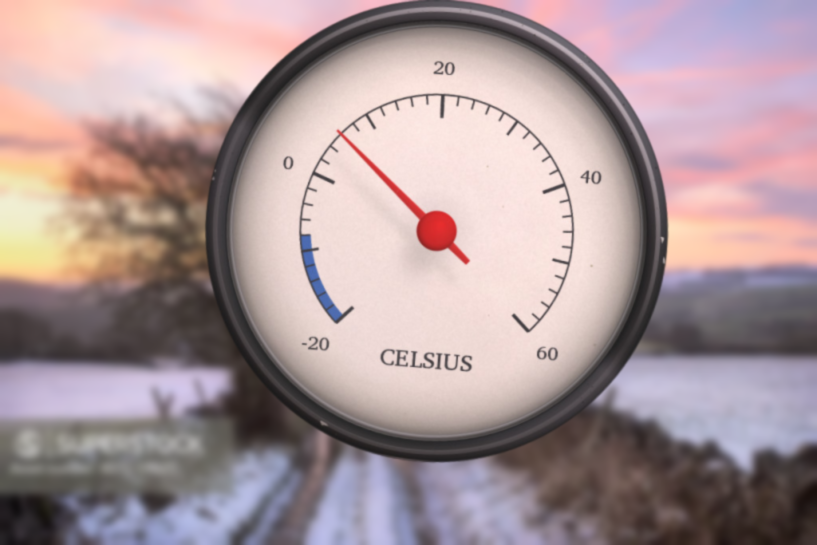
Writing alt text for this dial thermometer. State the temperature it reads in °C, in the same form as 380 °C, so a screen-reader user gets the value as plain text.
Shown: 6 °C
